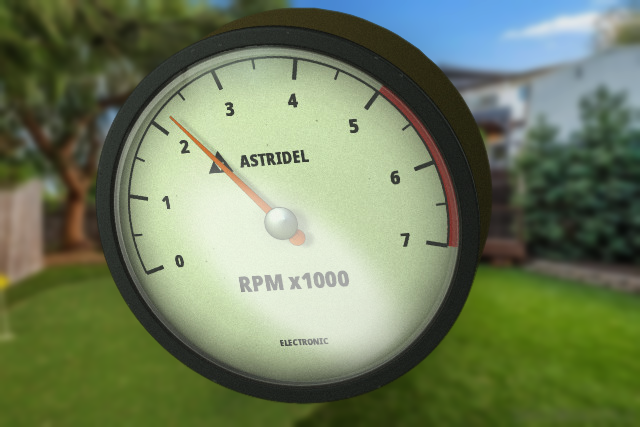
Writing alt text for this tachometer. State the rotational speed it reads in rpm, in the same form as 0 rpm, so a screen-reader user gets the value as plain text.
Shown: 2250 rpm
